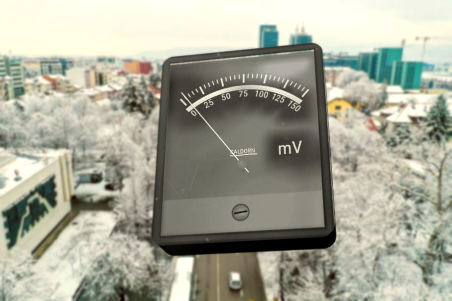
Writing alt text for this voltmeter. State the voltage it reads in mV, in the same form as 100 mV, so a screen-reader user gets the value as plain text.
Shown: 5 mV
